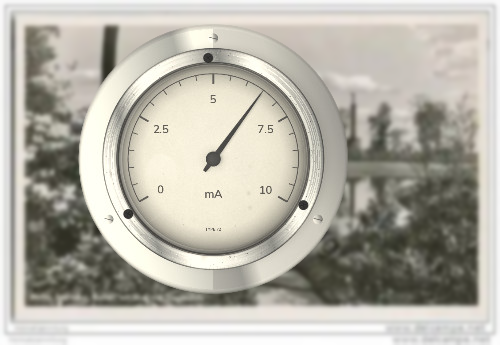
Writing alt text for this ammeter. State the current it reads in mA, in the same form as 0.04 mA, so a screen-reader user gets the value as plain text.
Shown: 6.5 mA
